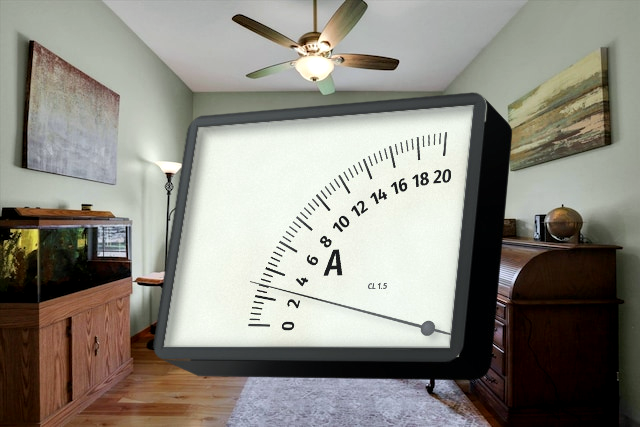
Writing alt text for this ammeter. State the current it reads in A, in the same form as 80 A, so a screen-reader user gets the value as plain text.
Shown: 2.8 A
